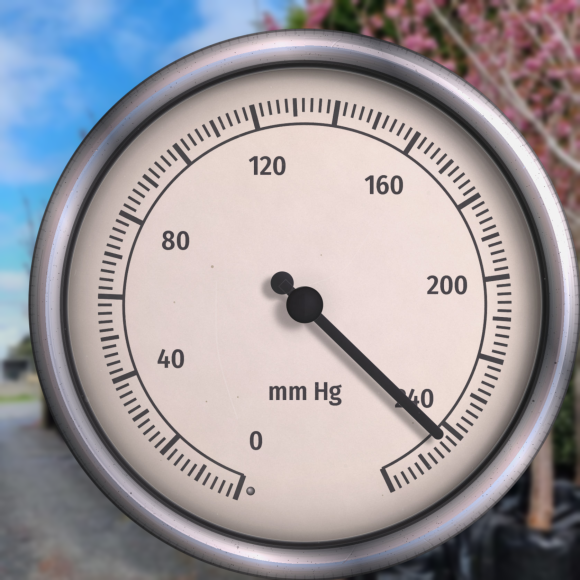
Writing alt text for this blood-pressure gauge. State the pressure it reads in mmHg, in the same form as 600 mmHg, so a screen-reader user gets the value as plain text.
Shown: 243 mmHg
